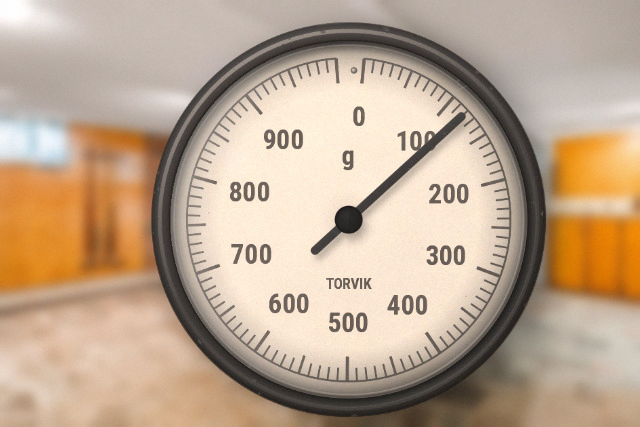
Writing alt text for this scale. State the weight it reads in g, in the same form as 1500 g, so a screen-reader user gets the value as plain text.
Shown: 120 g
